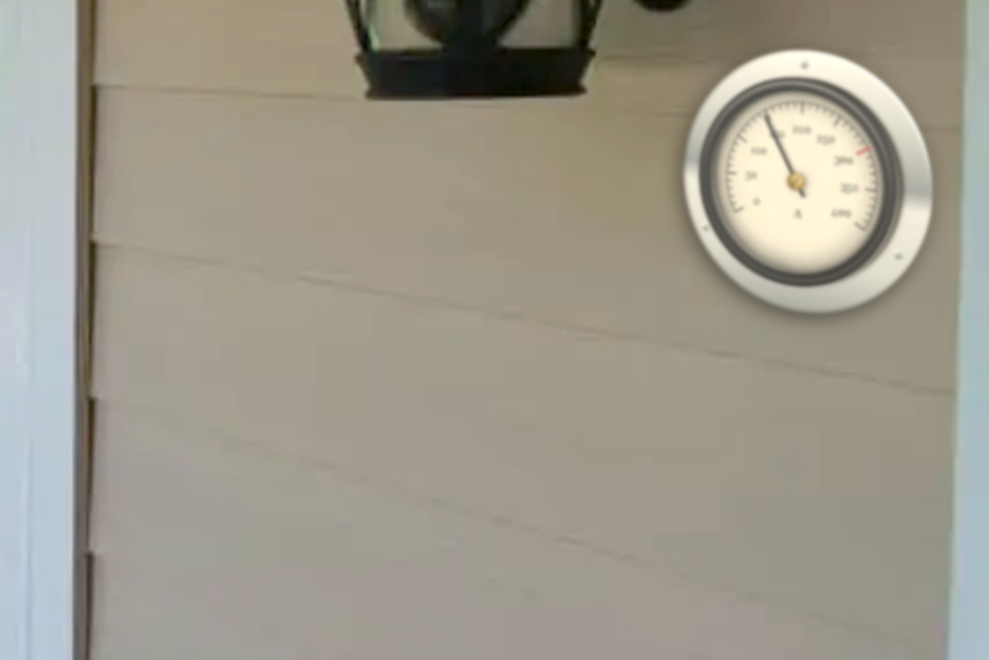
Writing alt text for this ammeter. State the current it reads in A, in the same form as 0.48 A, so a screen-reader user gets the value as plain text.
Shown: 150 A
